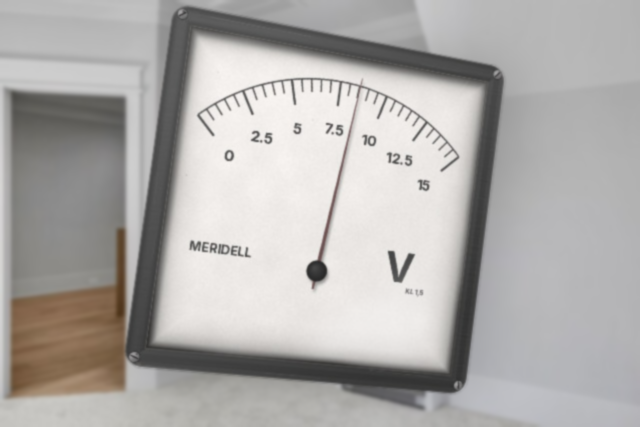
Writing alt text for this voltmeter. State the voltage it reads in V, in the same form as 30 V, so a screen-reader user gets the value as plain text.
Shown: 8.5 V
